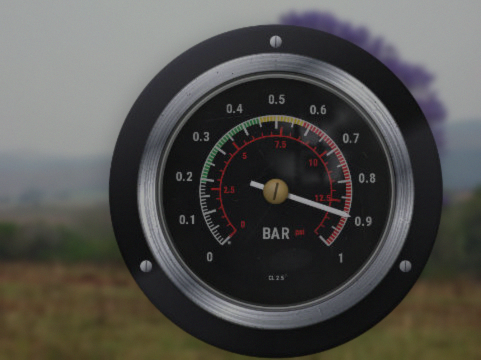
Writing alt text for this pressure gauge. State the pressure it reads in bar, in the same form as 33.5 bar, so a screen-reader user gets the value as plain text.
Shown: 0.9 bar
